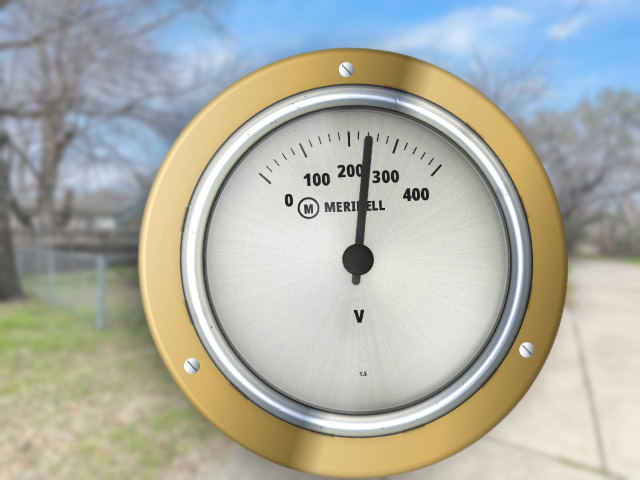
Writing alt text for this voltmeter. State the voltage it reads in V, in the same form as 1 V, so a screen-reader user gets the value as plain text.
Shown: 240 V
